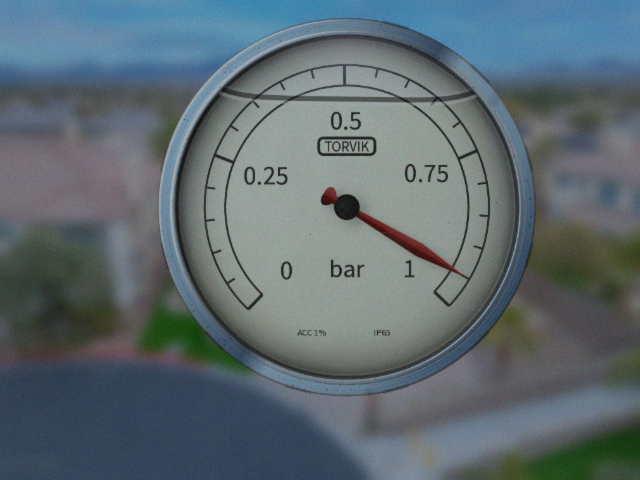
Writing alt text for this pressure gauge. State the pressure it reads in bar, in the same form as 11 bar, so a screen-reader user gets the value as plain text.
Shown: 0.95 bar
